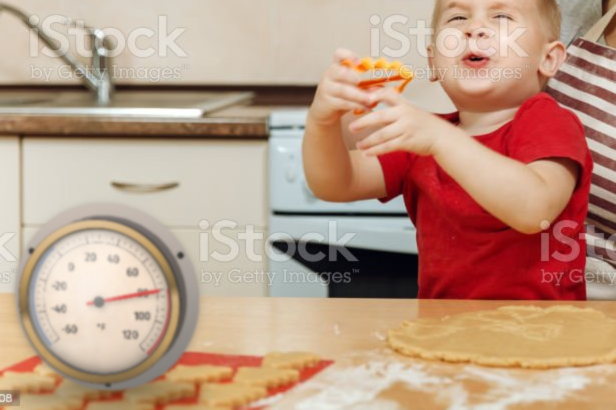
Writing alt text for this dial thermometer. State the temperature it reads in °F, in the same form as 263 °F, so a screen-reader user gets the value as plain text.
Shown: 80 °F
